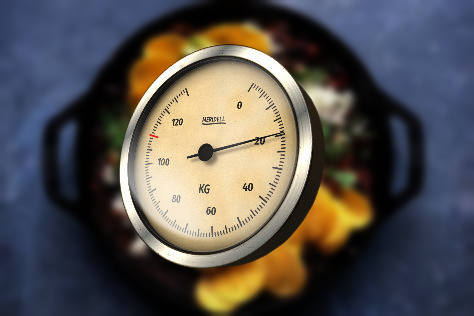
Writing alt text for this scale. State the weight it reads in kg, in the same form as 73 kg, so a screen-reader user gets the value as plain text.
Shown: 20 kg
